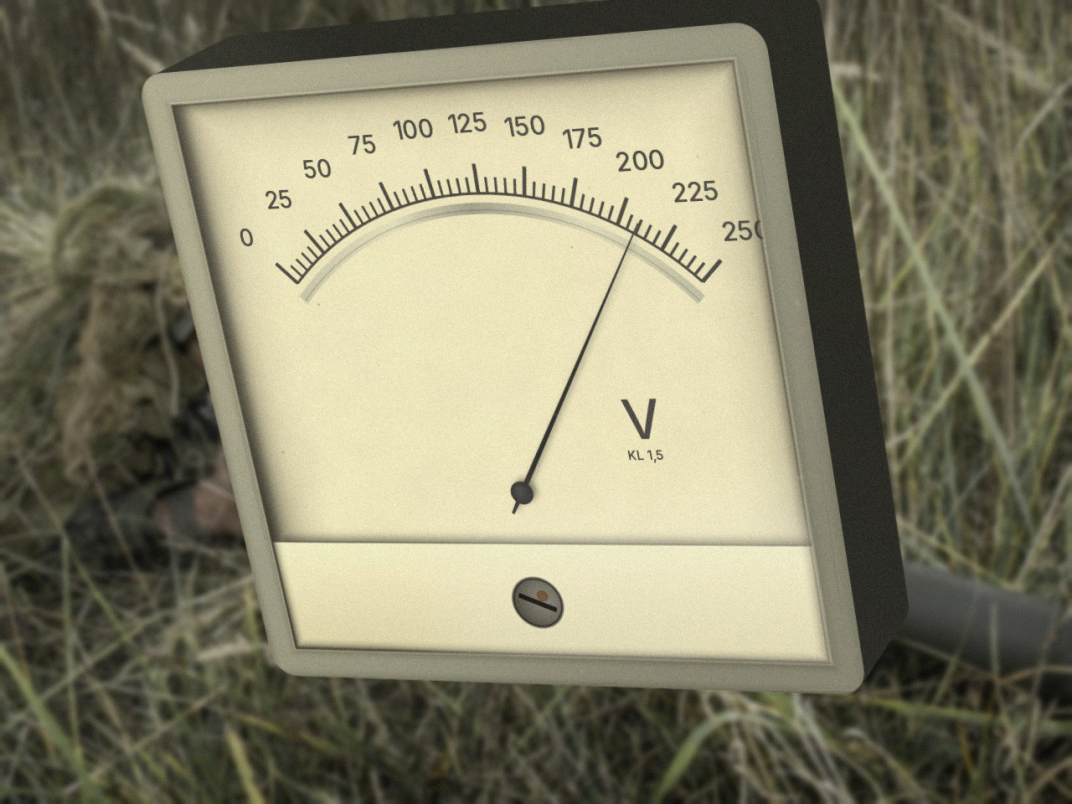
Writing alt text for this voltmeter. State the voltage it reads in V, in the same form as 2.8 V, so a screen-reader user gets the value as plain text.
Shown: 210 V
